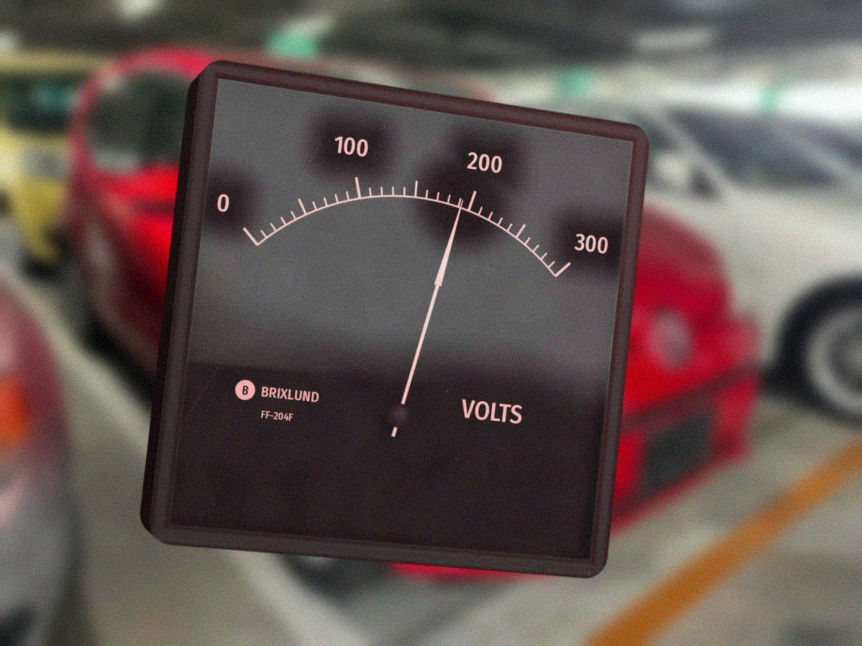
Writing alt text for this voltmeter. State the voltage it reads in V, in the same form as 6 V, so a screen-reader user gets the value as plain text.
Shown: 190 V
